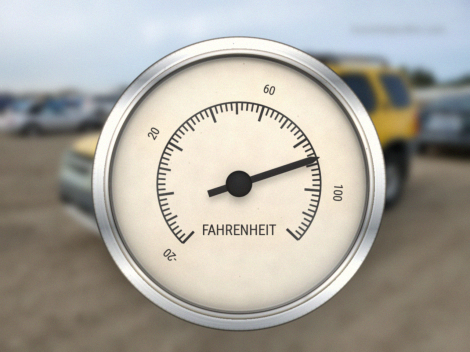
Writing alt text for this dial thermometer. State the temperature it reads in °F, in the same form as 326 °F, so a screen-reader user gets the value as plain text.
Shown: 88 °F
